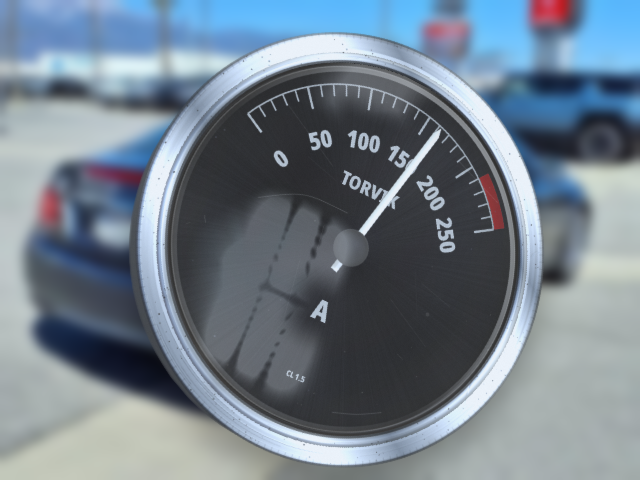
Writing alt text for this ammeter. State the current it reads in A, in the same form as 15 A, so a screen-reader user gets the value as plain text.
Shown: 160 A
